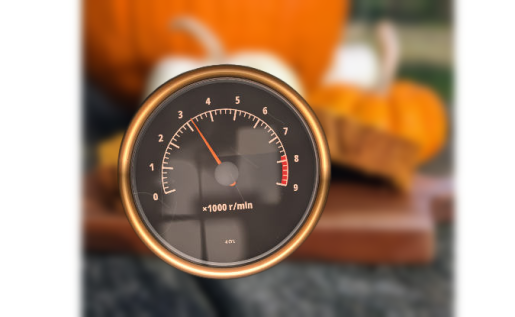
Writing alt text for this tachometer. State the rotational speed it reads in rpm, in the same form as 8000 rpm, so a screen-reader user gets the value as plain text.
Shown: 3200 rpm
